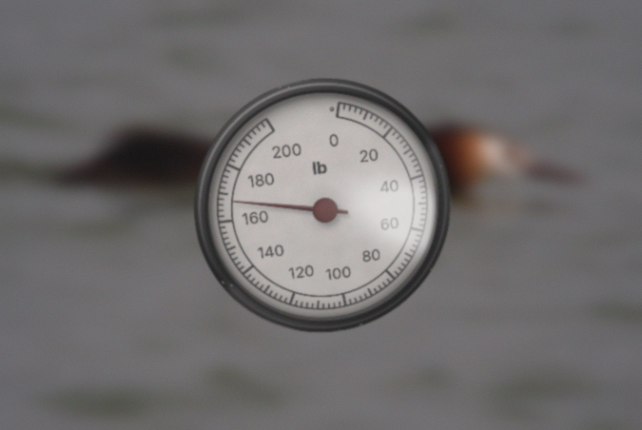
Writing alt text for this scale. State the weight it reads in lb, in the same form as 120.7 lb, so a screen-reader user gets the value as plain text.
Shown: 168 lb
